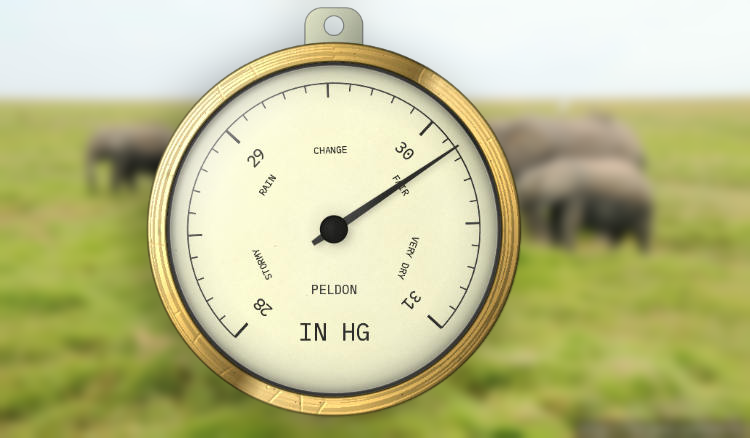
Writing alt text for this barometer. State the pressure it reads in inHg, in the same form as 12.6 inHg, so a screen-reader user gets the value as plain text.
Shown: 30.15 inHg
